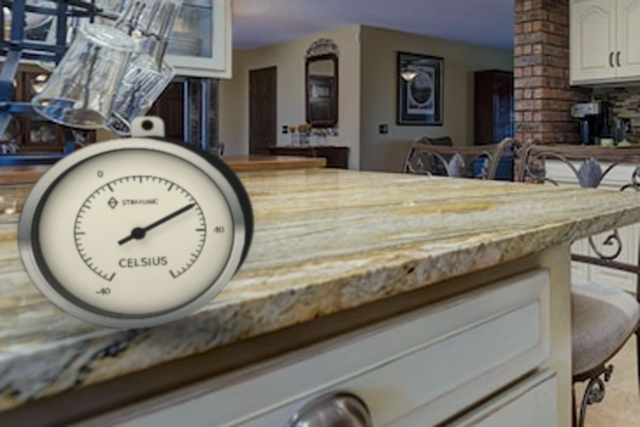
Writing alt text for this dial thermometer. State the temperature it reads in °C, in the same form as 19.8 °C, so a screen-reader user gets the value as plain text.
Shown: 30 °C
